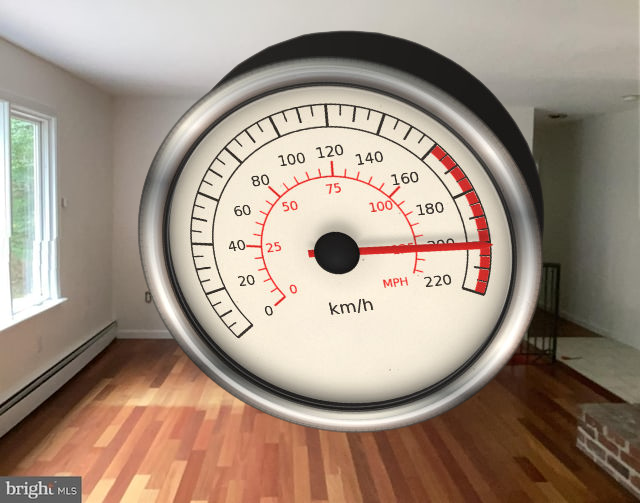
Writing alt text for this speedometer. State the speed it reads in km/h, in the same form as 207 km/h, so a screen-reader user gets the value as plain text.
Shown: 200 km/h
